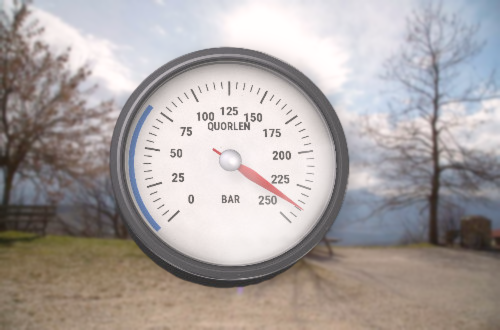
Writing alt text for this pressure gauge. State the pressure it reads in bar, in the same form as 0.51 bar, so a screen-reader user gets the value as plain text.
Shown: 240 bar
